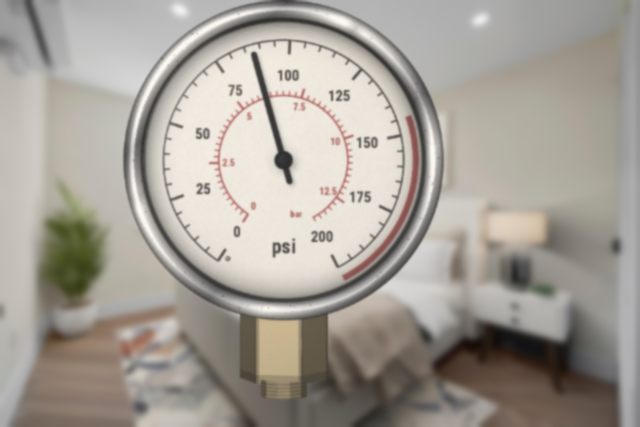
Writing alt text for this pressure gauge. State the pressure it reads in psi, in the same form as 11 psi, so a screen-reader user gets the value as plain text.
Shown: 87.5 psi
